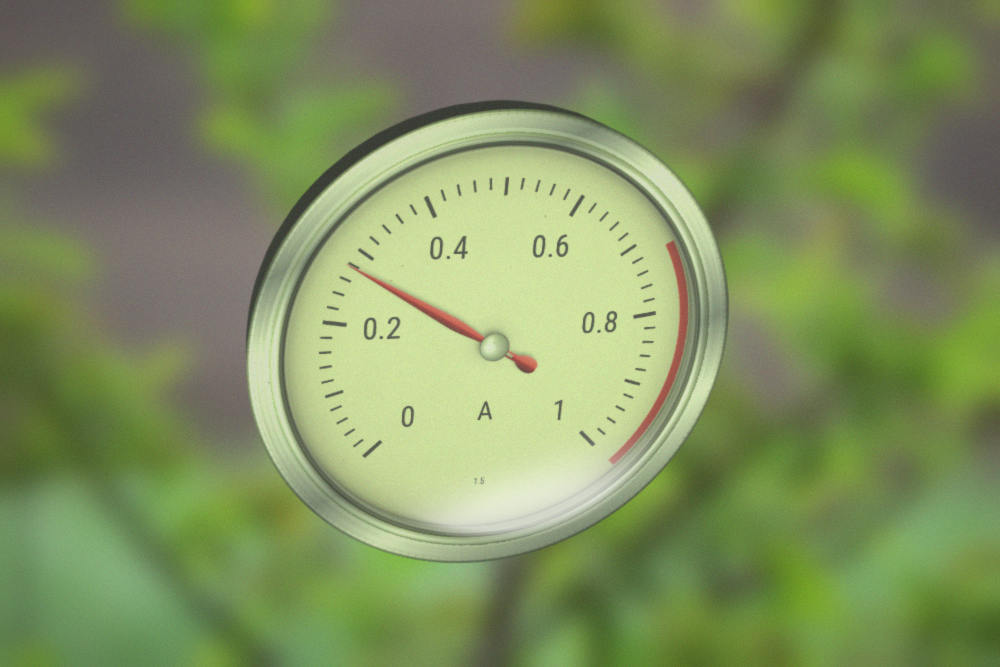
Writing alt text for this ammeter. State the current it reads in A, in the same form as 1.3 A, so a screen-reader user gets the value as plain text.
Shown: 0.28 A
